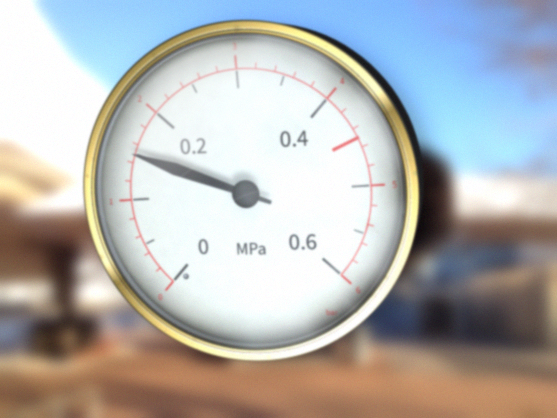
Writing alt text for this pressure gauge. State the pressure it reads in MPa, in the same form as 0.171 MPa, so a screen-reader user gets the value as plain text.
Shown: 0.15 MPa
